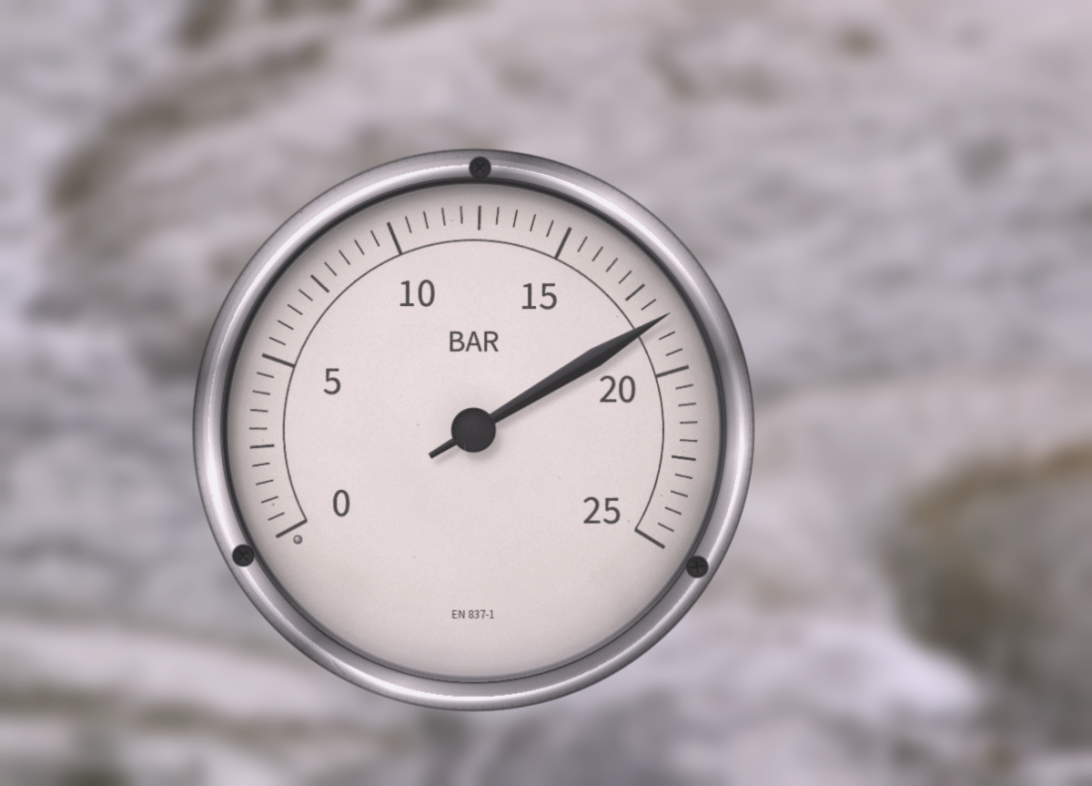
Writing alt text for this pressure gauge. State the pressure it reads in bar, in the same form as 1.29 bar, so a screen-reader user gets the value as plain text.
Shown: 18.5 bar
